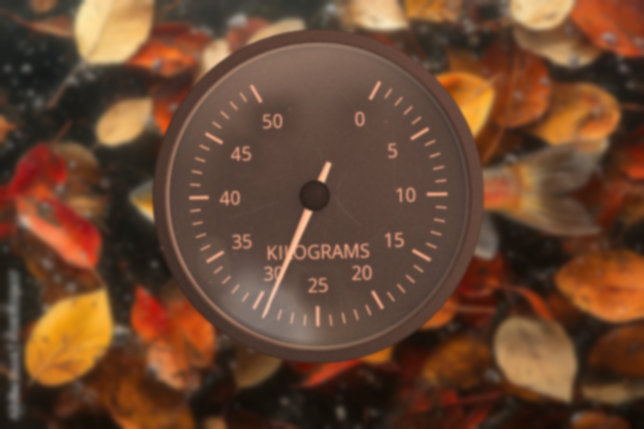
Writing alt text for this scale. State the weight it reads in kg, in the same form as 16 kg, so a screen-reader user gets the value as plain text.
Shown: 29 kg
